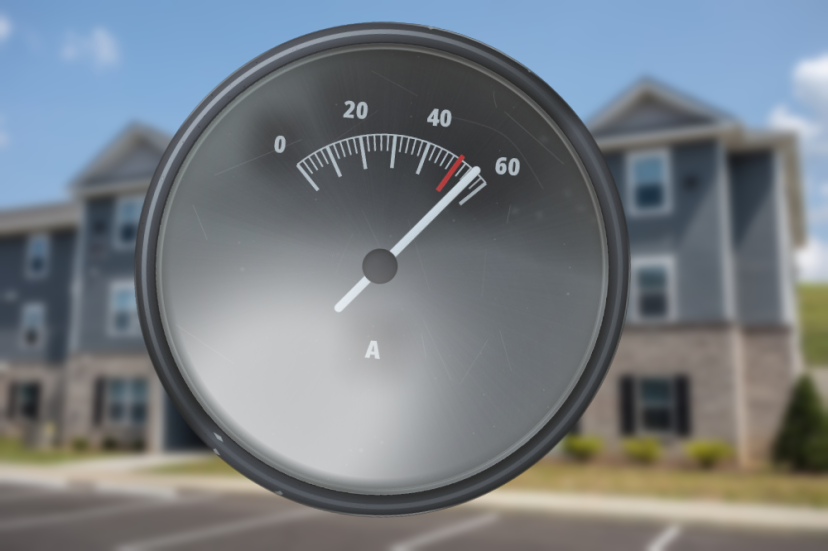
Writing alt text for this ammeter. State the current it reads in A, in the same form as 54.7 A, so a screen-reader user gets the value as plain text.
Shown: 56 A
